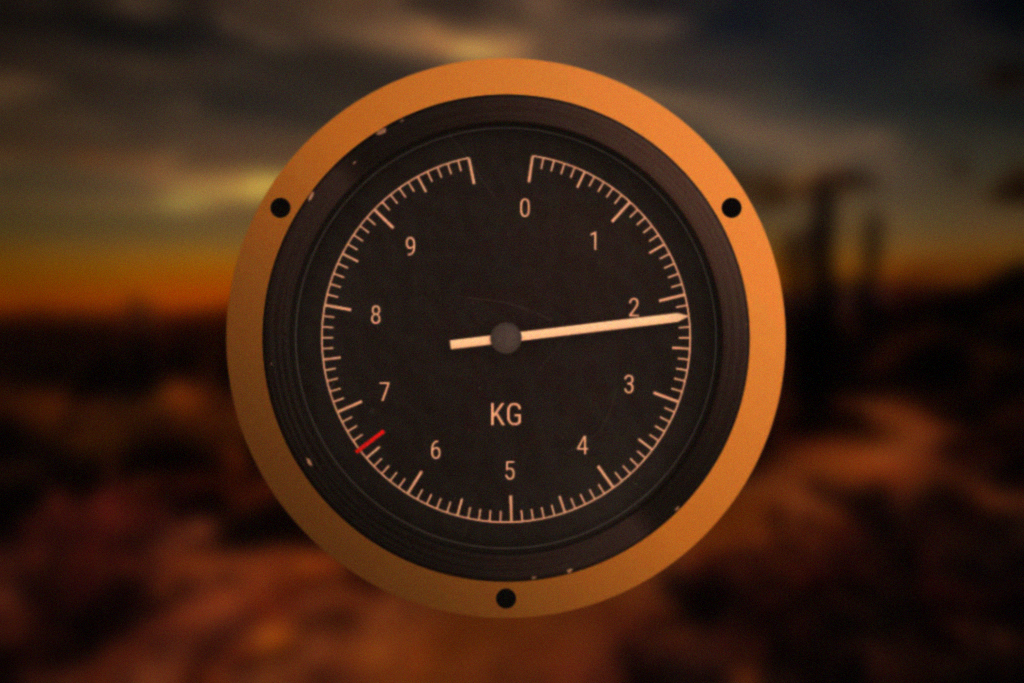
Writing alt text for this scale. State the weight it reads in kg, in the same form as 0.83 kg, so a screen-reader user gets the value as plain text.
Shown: 2.2 kg
